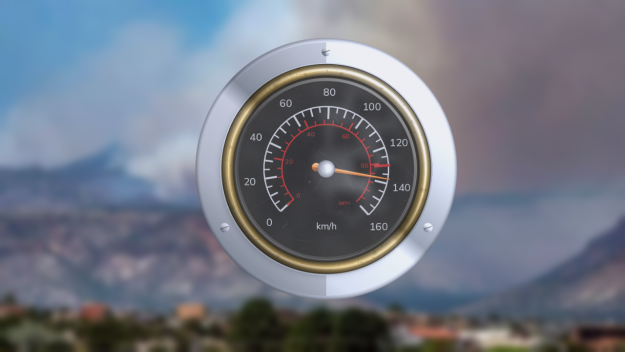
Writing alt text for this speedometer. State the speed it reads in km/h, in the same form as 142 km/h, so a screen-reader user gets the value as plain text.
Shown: 137.5 km/h
